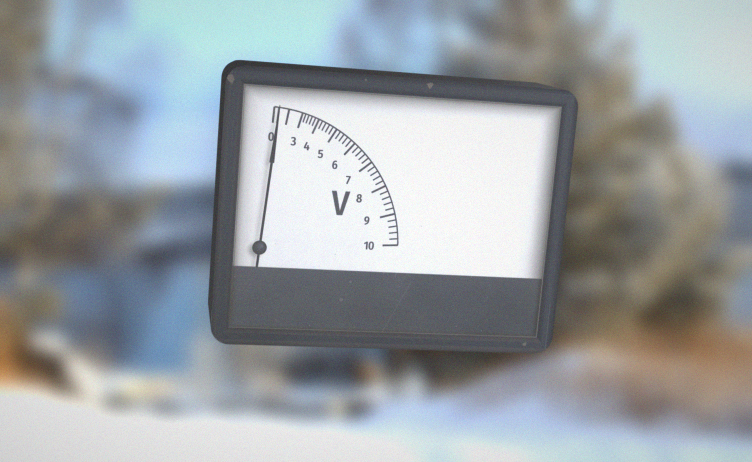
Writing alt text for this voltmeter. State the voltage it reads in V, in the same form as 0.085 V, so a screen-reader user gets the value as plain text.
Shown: 1 V
